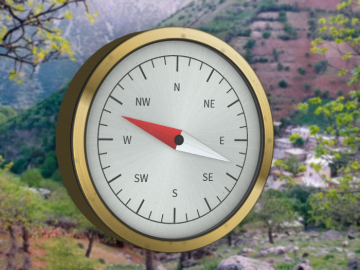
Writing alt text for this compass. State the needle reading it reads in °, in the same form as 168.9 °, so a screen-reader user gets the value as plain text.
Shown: 290 °
